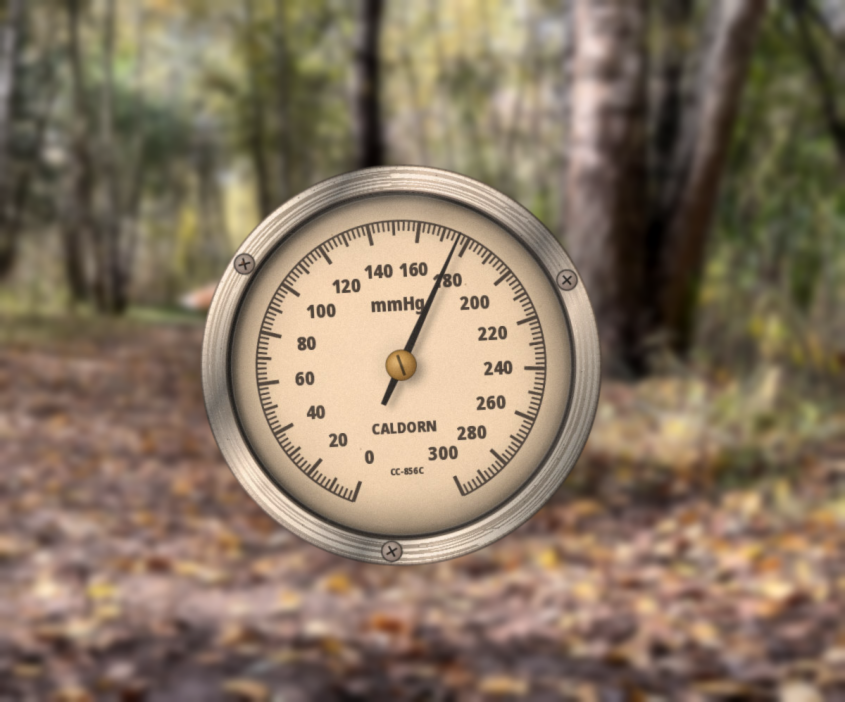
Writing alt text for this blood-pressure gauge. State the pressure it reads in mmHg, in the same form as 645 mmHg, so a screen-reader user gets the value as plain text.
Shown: 176 mmHg
